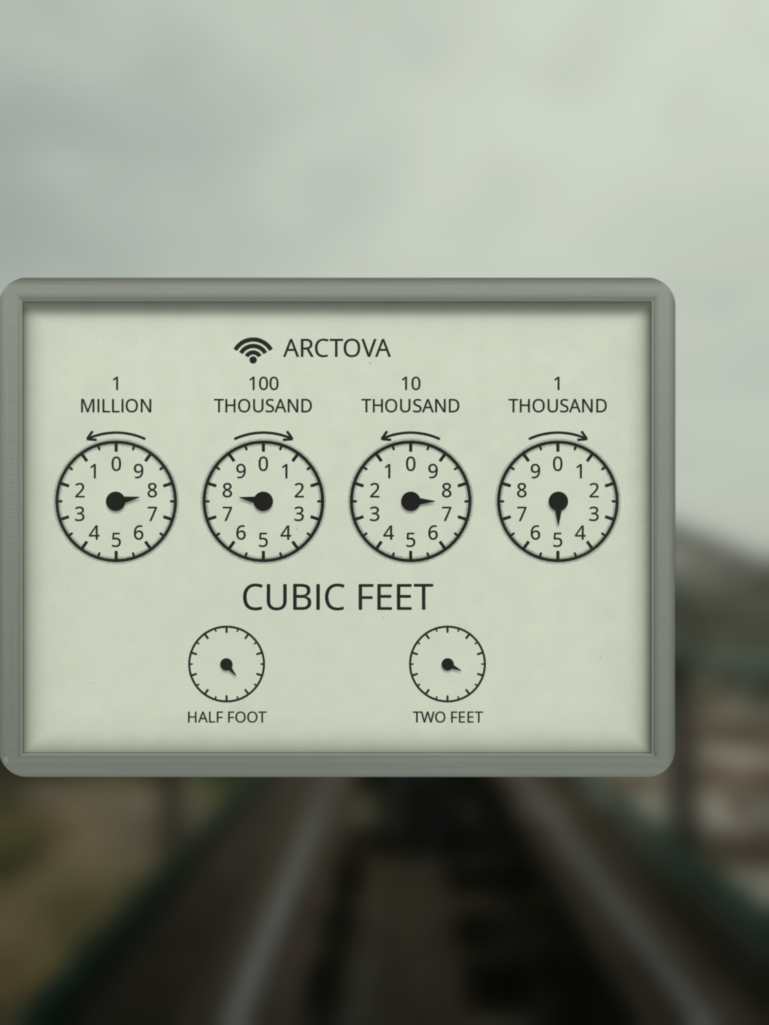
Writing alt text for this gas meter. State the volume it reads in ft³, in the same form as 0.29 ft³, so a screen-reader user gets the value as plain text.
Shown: 777500 ft³
